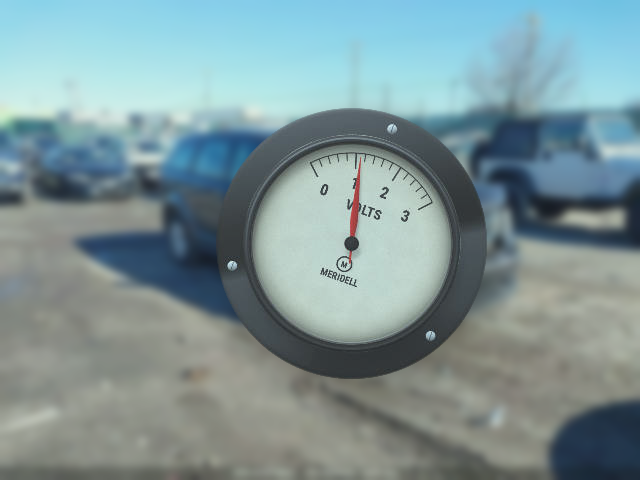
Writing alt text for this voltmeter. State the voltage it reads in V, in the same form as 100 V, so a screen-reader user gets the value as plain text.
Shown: 1.1 V
